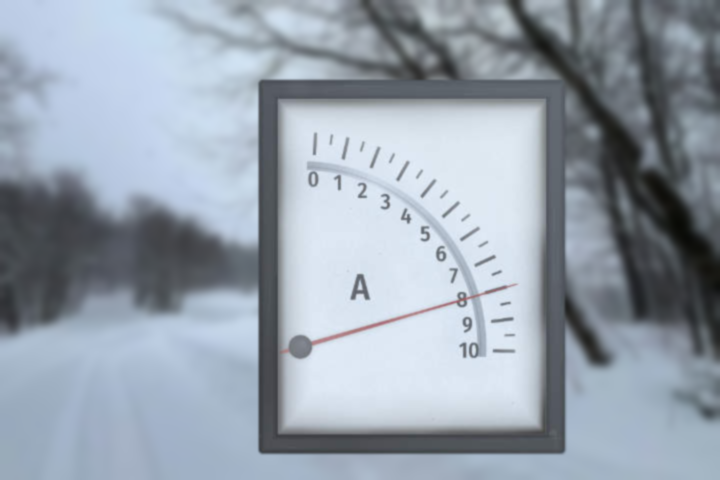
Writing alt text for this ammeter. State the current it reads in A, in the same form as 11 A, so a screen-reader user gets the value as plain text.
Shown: 8 A
